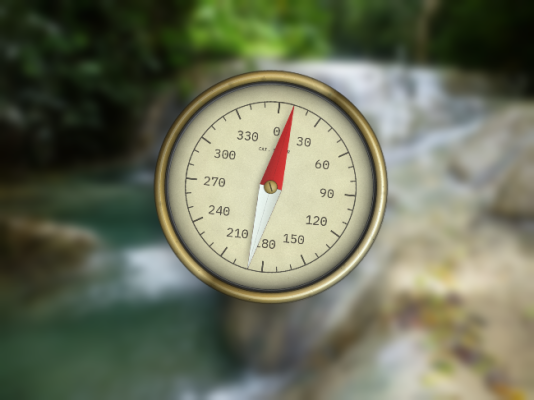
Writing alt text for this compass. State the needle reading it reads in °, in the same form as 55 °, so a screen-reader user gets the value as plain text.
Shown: 10 °
